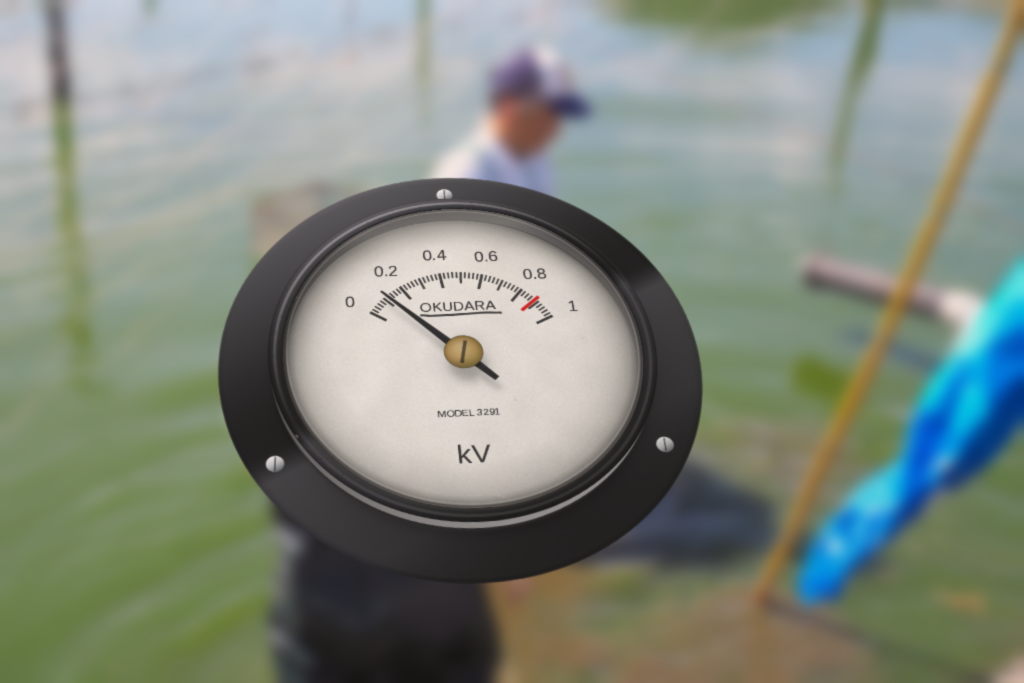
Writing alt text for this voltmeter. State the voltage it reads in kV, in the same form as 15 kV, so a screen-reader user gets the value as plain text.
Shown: 0.1 kV
